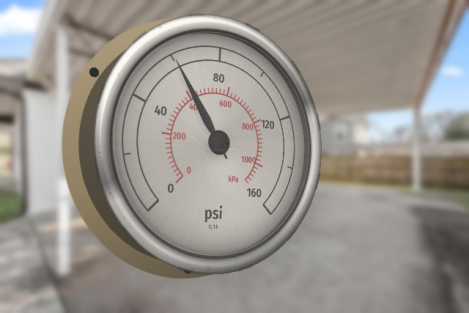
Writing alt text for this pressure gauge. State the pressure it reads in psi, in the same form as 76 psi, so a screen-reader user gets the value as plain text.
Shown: 60 psi
